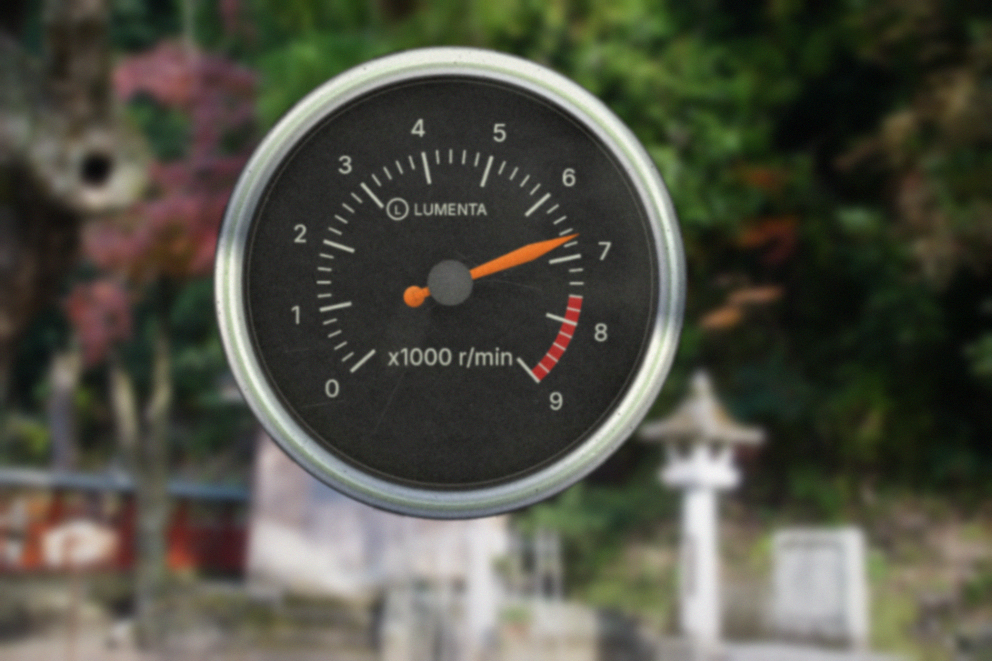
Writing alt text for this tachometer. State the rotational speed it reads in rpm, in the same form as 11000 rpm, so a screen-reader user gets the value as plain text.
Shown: 6700 rpm
